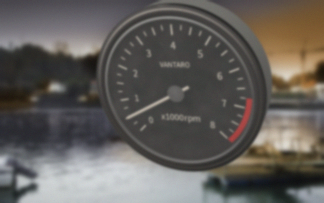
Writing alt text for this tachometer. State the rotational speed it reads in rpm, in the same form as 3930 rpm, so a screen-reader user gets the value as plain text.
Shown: 500 rpm
